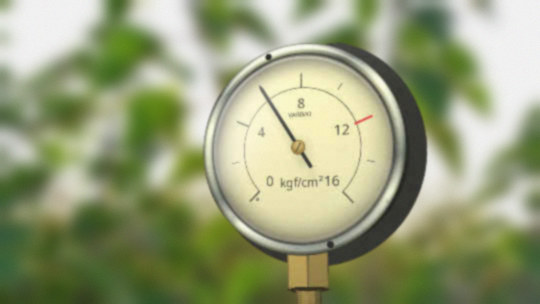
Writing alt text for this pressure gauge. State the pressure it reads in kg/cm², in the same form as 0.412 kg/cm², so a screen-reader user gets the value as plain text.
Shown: 6 kg/cm²
